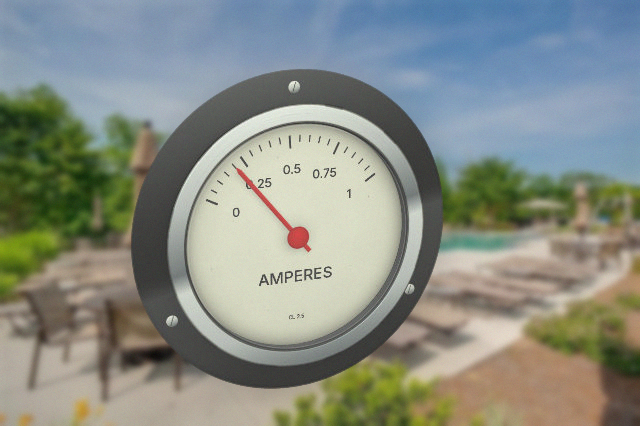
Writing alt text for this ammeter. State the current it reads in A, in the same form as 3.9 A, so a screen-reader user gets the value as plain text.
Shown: 0.2 A
